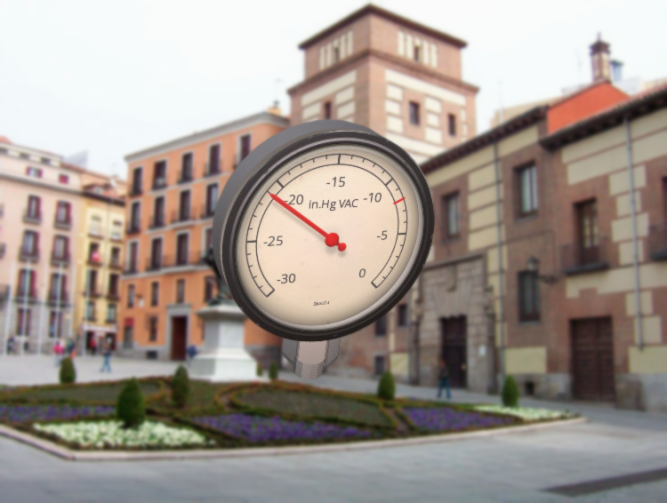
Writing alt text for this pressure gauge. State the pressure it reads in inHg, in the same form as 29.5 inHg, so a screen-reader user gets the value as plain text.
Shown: -21 inHg
